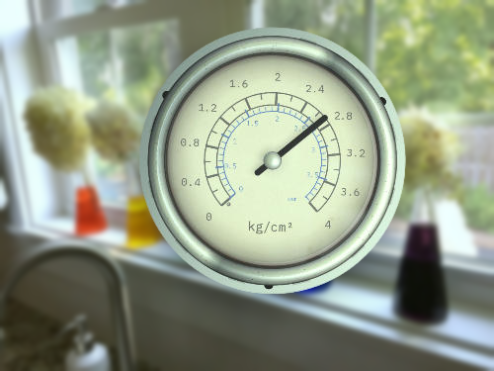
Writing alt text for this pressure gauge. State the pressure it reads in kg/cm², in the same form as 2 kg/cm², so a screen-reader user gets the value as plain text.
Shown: 2.7 kg/cm²
